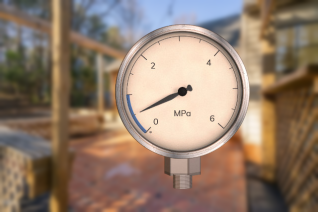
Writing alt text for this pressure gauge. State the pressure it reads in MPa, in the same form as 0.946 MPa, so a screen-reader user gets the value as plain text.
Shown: 0.5 MPa
